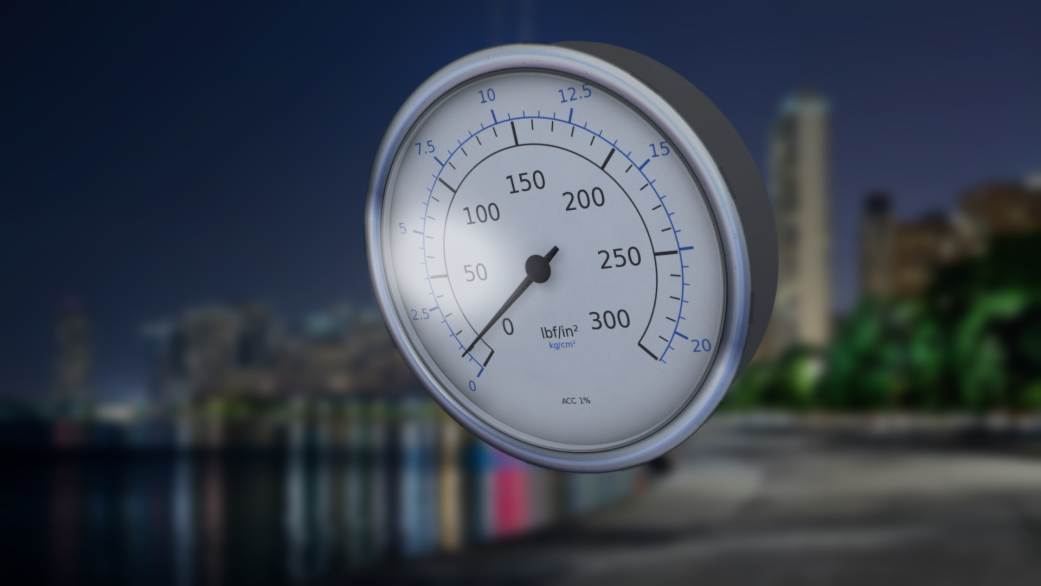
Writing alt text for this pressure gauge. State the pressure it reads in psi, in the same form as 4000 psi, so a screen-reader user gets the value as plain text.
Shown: 10 psi
